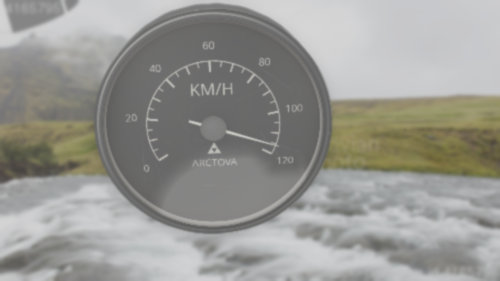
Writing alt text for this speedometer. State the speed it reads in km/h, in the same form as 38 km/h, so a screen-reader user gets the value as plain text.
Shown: 115 km/h
